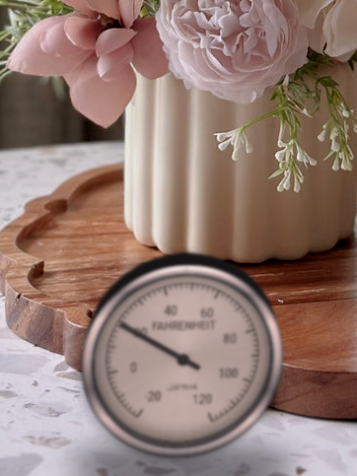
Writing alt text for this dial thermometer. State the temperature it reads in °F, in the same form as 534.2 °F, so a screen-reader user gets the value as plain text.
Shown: 20 °F
